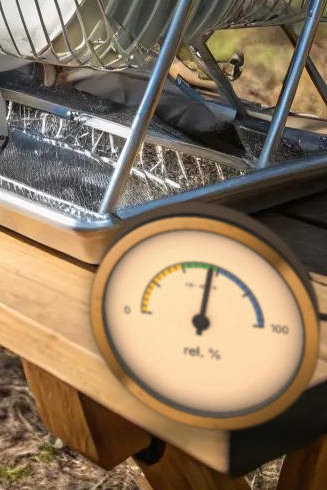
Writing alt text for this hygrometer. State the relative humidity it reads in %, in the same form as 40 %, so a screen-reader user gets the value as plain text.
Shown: 56 %
